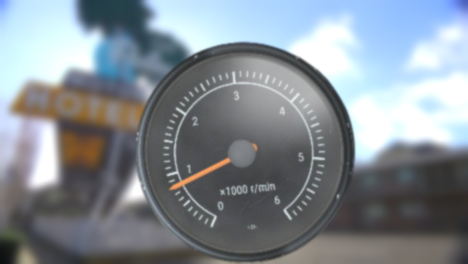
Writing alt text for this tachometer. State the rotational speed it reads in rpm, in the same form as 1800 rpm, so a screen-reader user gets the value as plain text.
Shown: 800 rpm
